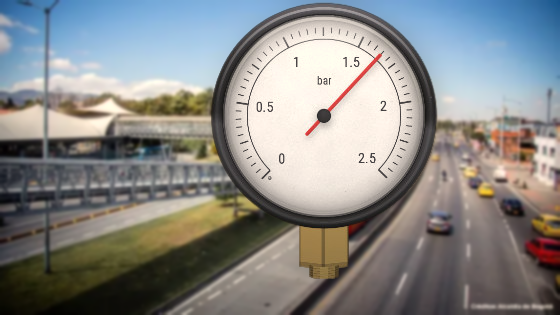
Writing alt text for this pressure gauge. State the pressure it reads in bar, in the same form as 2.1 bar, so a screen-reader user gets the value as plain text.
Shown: 1.65 bar
